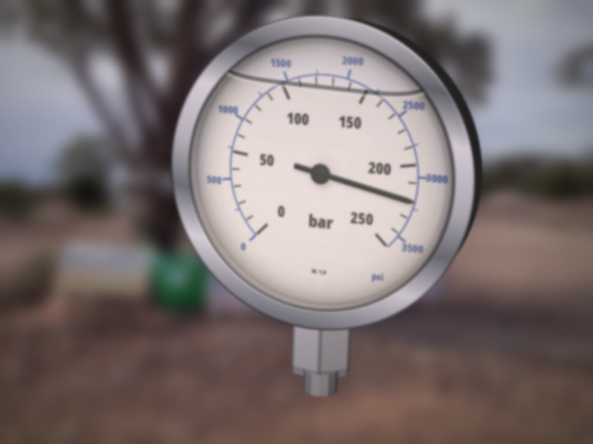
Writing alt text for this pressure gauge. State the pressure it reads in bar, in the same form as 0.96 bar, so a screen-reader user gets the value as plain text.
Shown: 220 bar
